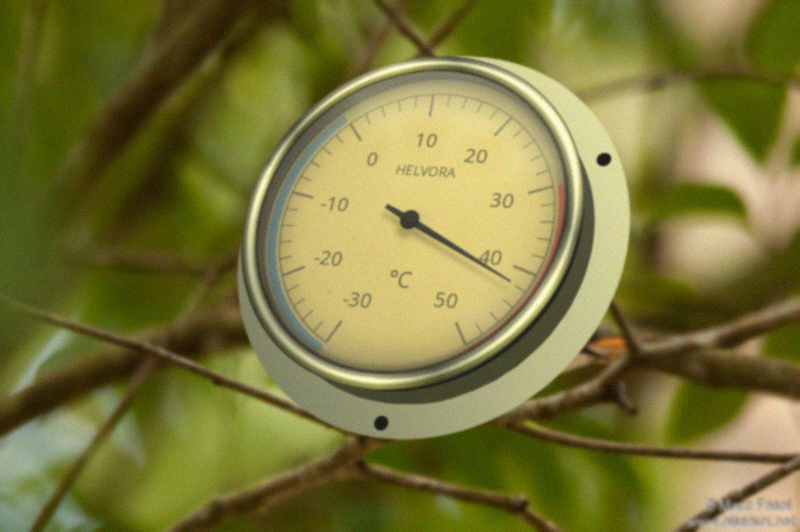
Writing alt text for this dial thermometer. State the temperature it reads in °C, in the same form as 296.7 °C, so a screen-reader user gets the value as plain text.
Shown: 42 °C
